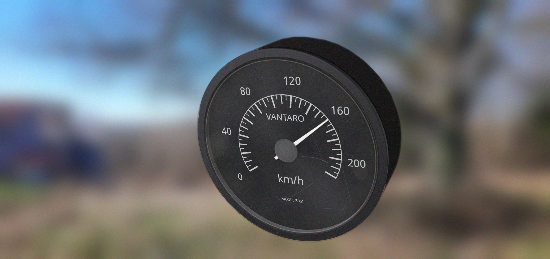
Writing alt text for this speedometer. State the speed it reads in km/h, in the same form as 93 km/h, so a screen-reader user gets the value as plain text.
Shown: 160 km/h
